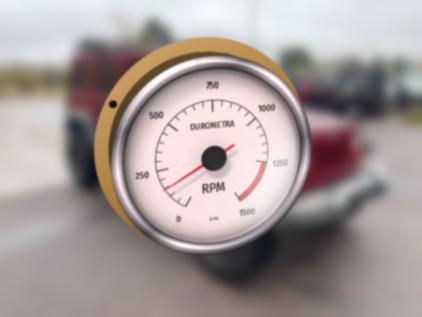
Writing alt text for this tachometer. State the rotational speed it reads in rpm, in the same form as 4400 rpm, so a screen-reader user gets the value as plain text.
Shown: 150 rpm
